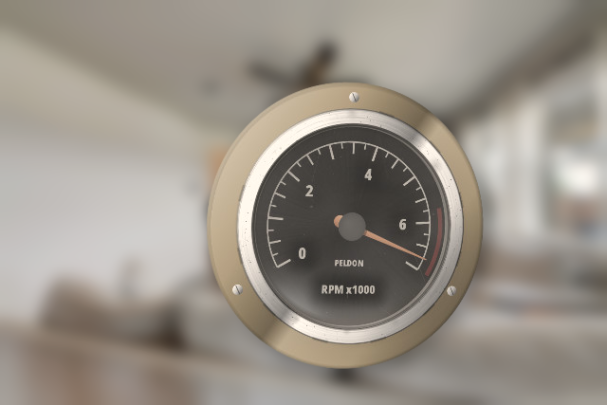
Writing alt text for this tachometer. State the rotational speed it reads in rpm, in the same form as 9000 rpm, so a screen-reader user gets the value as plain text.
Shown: 6750 rpm
